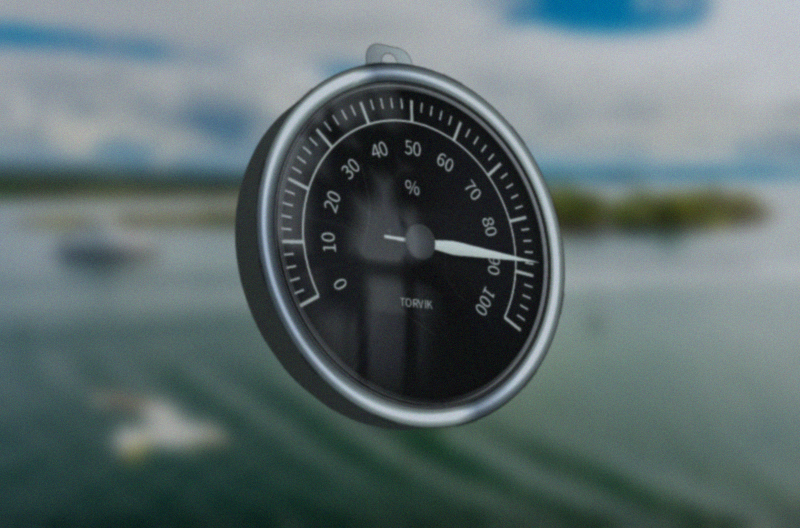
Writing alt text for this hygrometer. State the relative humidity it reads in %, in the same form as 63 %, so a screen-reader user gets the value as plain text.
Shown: 88 %
